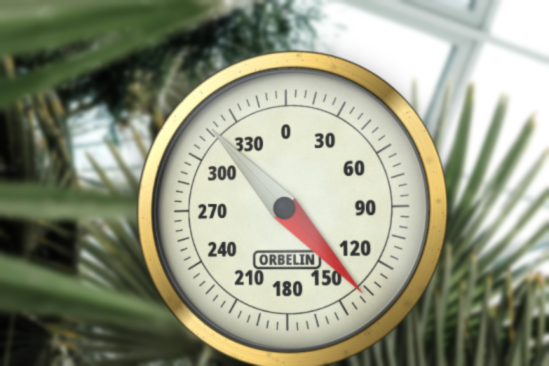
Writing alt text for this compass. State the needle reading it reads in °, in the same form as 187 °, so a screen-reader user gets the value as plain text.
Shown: 137.5 °
